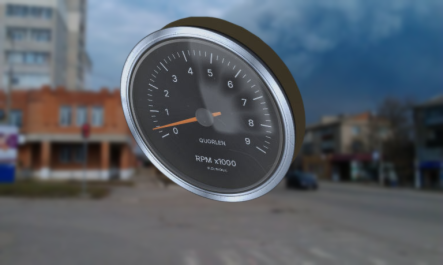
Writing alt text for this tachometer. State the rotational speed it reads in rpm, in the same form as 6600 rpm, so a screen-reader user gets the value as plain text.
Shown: 400 rpm
